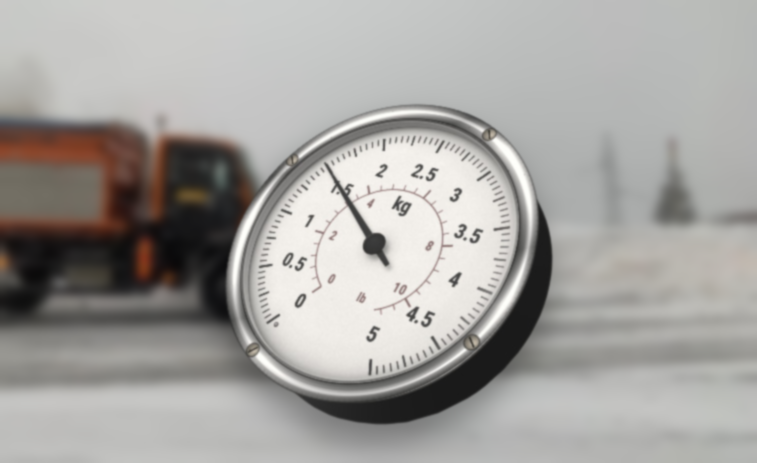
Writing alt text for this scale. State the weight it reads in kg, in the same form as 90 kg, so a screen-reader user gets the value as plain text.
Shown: 1.5 kg
